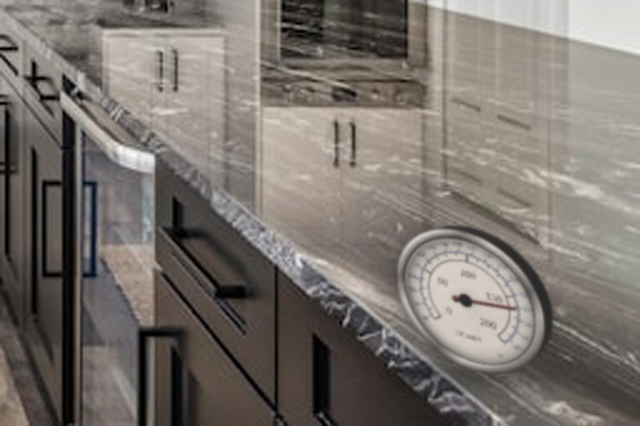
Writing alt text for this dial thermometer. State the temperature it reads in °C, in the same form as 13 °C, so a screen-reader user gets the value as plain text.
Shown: 160 °C
